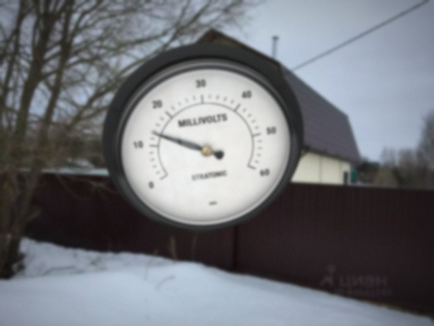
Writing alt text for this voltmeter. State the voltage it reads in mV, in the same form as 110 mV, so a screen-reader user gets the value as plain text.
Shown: 14 mV
